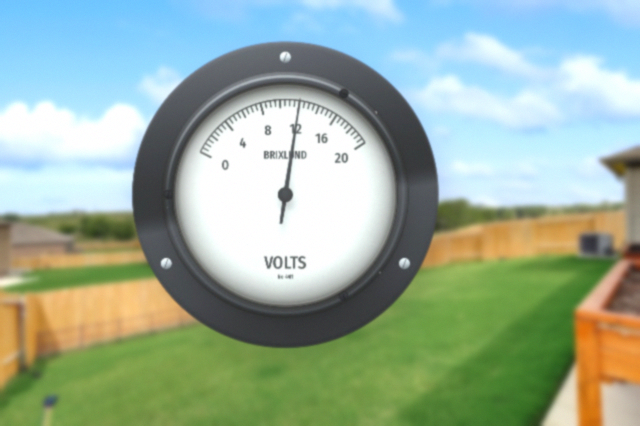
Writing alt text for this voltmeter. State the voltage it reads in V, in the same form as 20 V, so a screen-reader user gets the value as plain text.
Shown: 12 V
